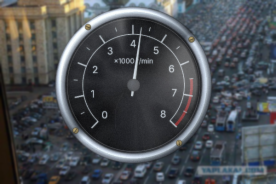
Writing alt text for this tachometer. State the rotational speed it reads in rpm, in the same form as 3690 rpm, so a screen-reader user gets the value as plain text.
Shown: 4250 rpm
